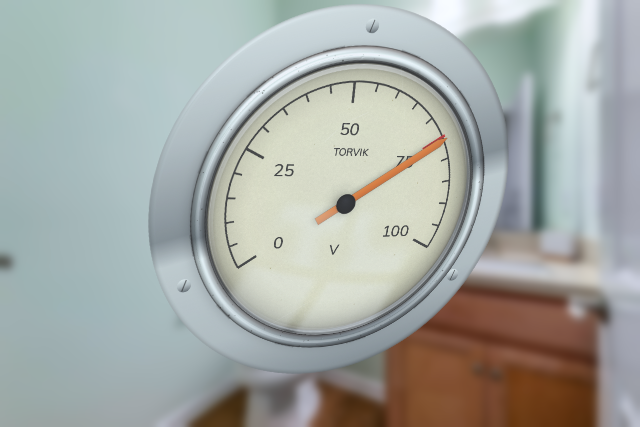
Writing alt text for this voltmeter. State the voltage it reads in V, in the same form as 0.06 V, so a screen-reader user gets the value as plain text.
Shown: 75 V
